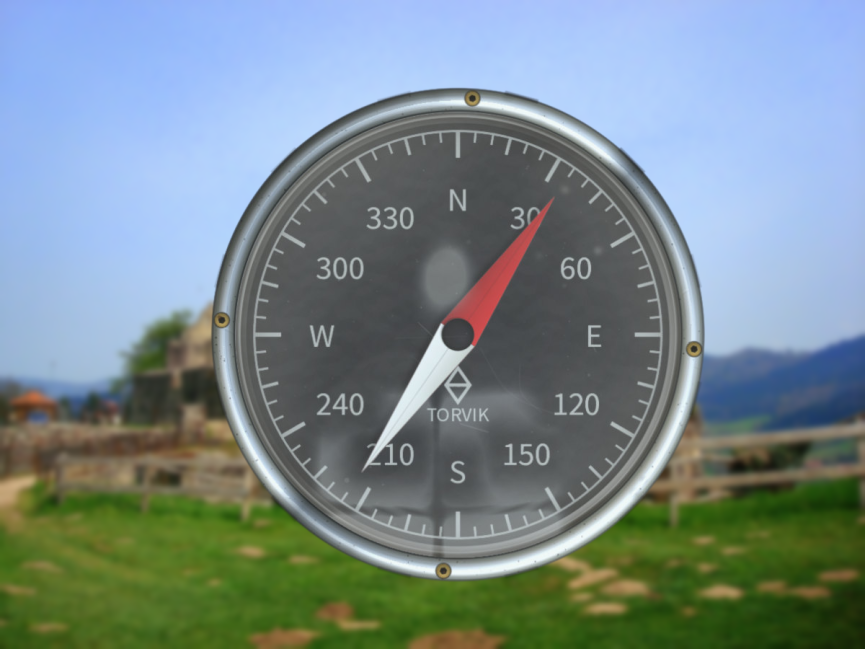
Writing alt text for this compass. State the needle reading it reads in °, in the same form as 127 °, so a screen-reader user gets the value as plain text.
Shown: 35 °
